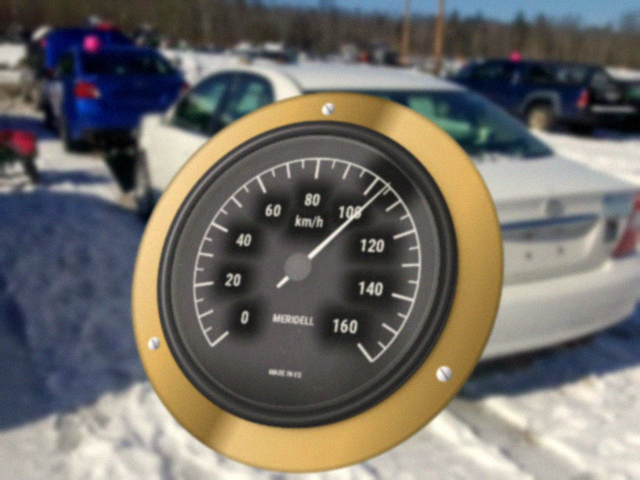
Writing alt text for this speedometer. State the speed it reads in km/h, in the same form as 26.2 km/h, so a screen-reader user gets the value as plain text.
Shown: 105 km/h
